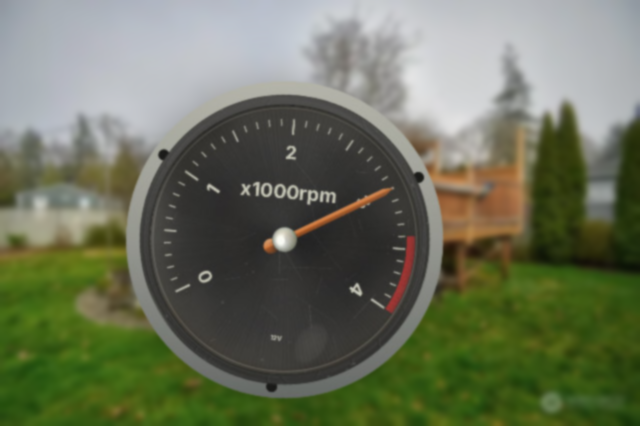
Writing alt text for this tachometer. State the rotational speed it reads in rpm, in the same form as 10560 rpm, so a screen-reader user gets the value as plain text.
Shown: 3000 rpm
